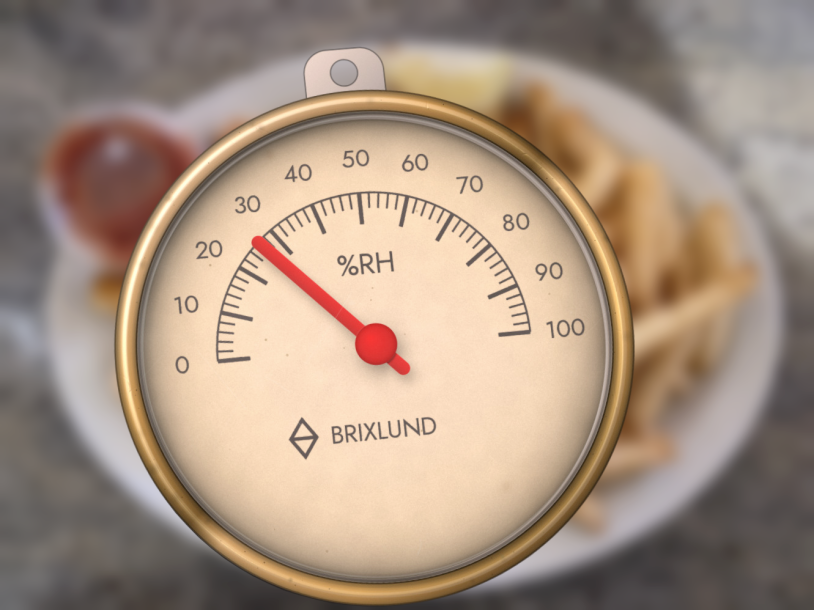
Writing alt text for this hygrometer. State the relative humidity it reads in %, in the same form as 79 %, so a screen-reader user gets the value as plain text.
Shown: 26 %
